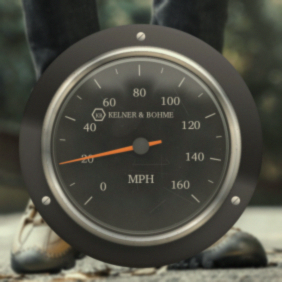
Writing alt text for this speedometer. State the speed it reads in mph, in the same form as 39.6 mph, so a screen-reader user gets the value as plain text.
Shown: 20 mph
